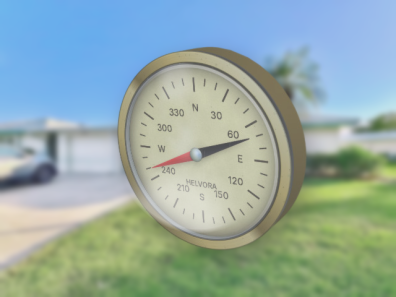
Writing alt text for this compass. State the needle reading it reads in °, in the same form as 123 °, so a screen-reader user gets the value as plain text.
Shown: 250 °
